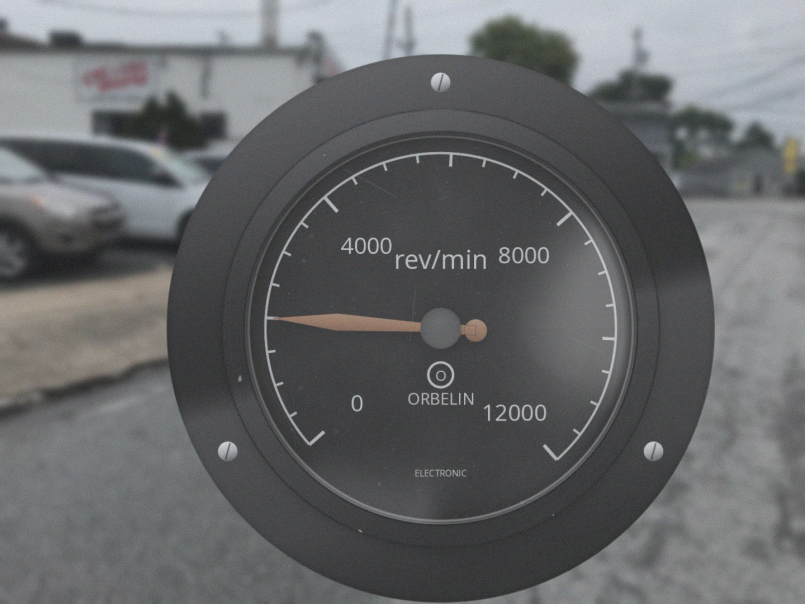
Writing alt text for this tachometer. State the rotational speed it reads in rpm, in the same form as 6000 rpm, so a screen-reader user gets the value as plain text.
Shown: 2000 rpm
